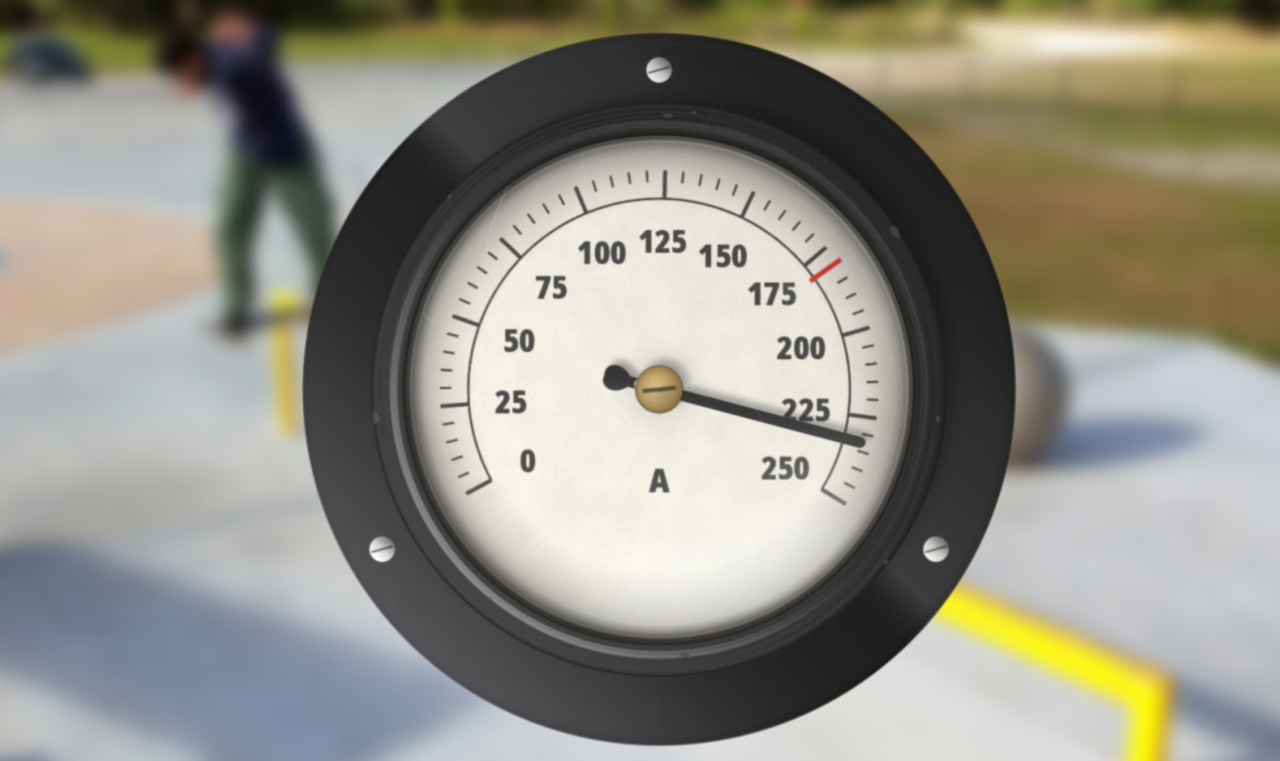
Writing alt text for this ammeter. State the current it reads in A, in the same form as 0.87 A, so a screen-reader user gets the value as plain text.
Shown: 232.5 A
